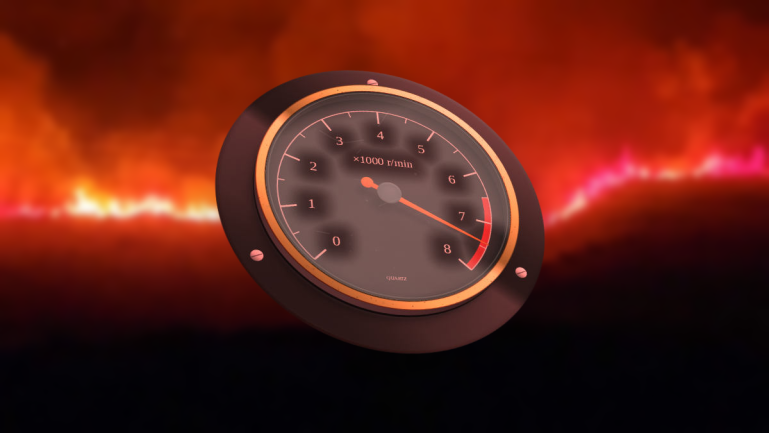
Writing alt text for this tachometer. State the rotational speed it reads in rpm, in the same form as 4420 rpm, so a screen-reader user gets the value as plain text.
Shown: 7500 rpm
